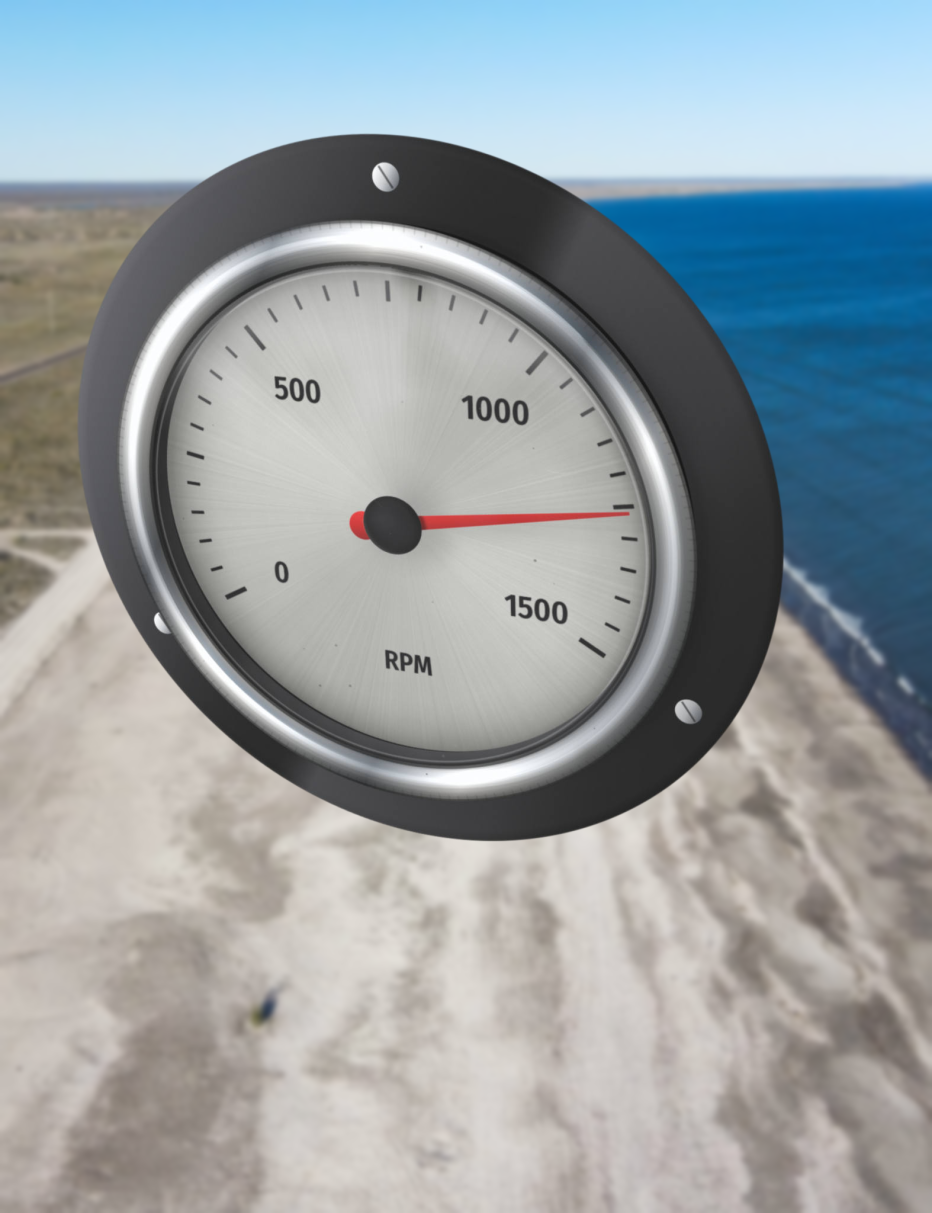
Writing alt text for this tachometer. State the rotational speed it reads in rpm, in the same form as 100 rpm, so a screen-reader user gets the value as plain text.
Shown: 1250 rpm
